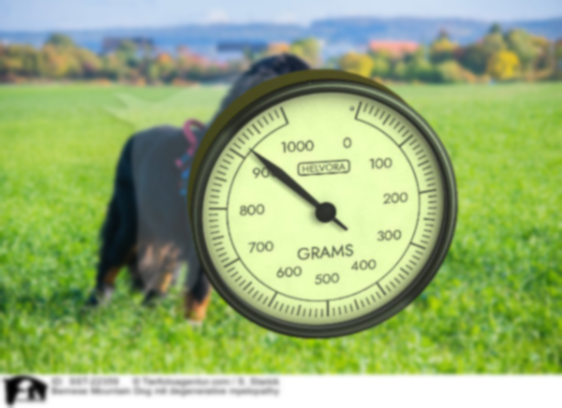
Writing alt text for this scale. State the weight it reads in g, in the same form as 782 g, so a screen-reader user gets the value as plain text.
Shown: 920 g
